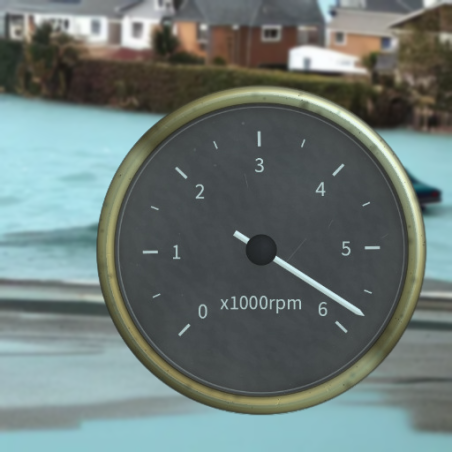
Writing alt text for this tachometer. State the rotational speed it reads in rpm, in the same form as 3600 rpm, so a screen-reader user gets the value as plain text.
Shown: 5750 rpm
